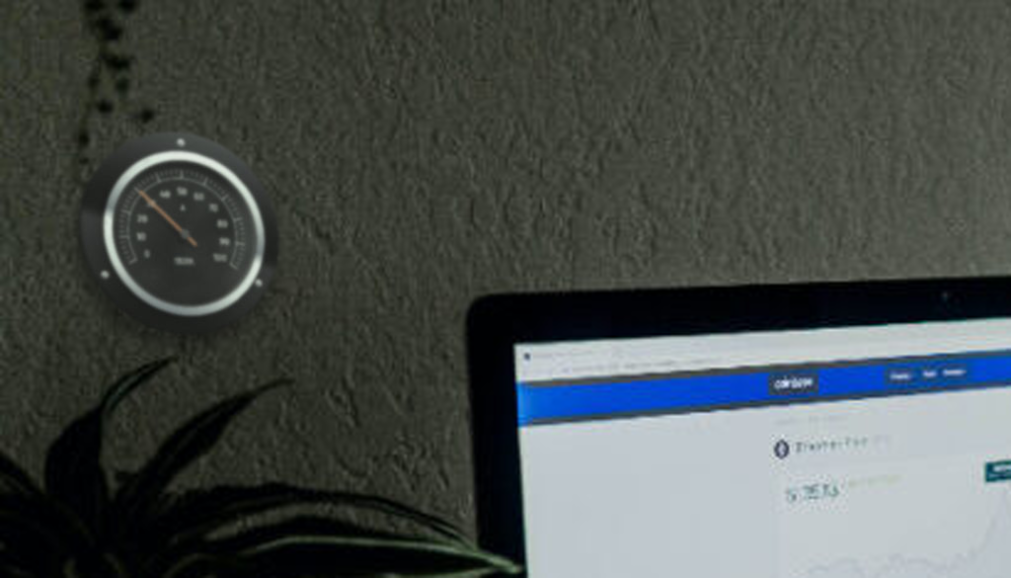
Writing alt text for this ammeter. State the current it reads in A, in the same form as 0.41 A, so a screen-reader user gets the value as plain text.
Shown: 30 A
